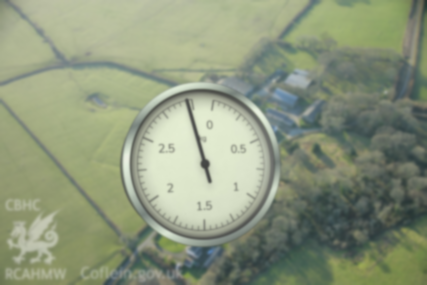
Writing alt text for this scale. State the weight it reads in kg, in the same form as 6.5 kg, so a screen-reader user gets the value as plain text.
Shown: 2.95 kg
